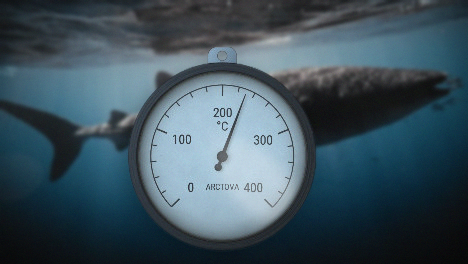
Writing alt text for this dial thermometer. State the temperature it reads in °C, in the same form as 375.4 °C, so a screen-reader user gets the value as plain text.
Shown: 230 °C
